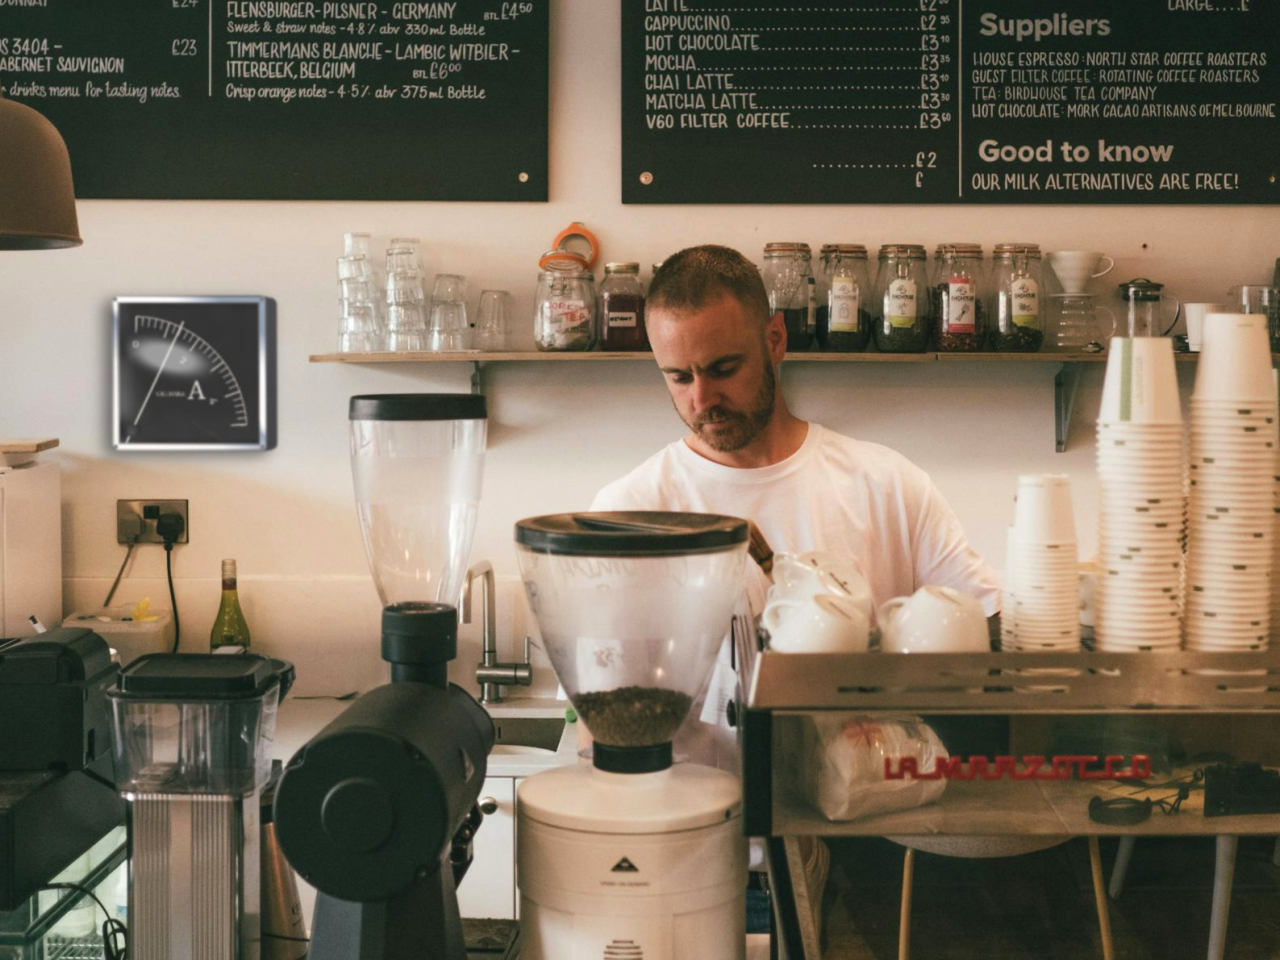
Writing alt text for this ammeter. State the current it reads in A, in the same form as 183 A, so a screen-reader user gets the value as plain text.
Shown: 1.4 A
